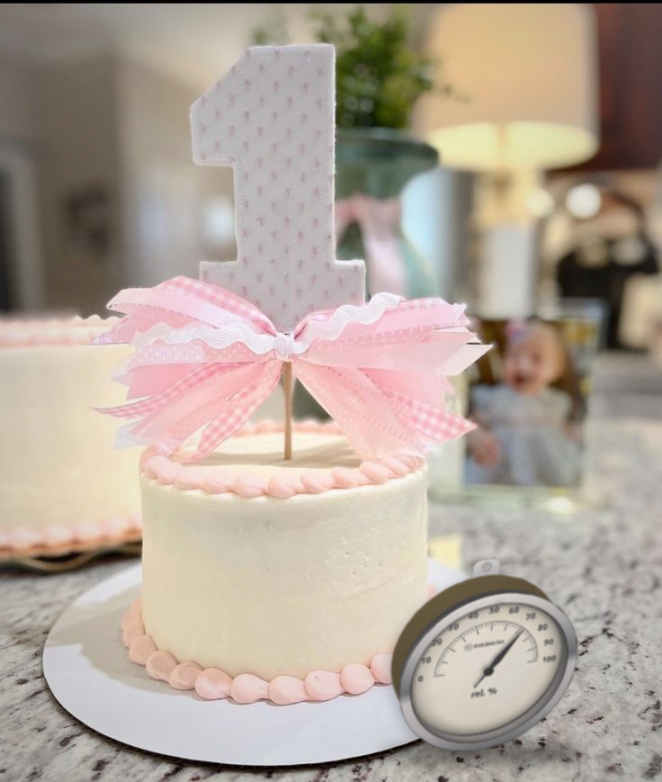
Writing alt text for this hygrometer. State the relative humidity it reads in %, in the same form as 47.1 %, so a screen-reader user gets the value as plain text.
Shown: 70 %
